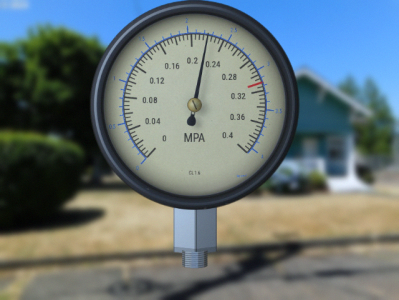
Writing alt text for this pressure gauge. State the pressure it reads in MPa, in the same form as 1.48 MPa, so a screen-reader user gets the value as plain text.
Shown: 0.22 MPa
